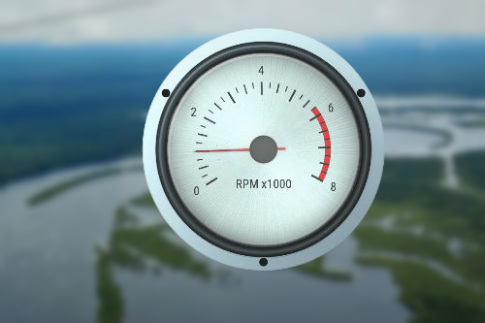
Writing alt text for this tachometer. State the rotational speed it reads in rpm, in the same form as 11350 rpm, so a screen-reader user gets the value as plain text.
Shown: 1000 rpm
